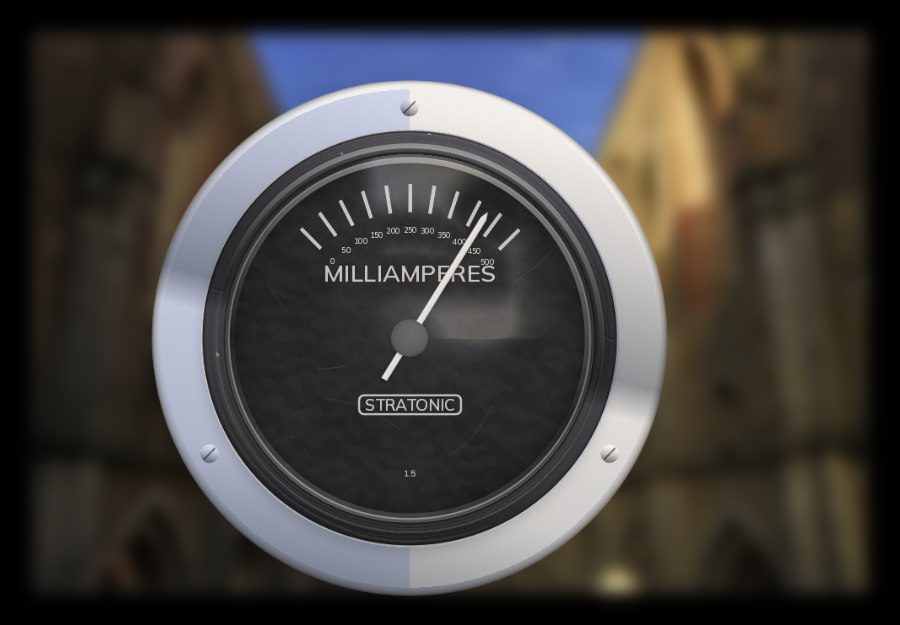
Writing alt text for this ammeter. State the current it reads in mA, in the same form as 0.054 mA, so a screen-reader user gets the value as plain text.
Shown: 425 mA
